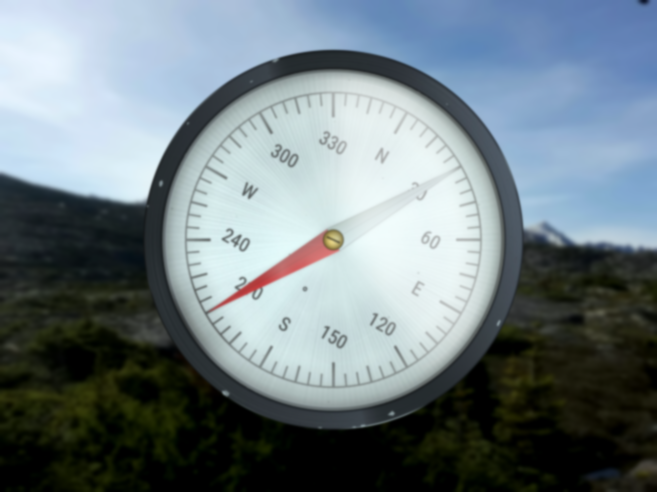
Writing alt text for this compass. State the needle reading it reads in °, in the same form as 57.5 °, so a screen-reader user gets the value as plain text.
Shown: 210 °
